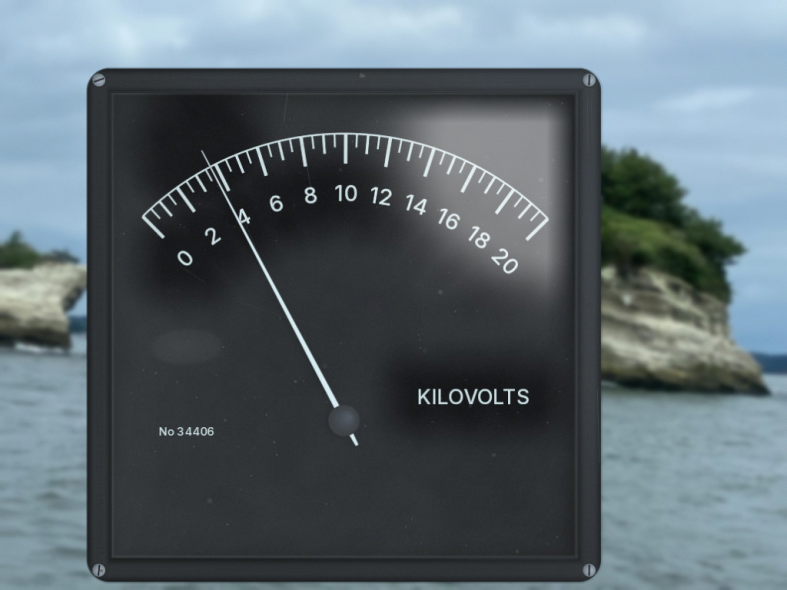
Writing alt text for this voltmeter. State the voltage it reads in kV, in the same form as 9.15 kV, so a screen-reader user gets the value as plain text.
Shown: 3.75 kV
